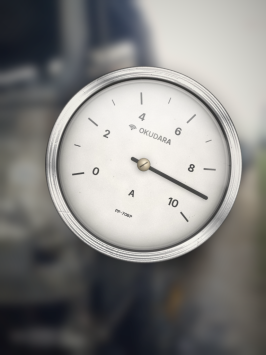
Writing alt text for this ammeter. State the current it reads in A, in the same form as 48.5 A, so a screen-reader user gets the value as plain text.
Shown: 9 A
